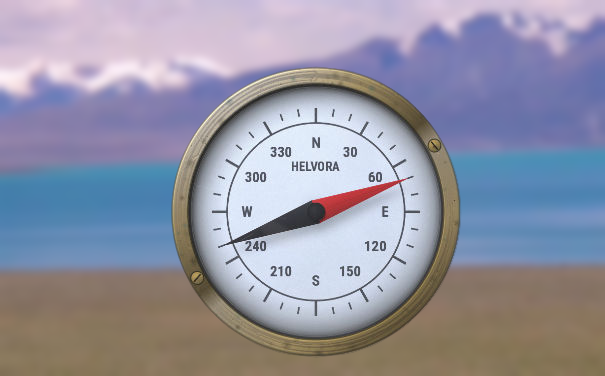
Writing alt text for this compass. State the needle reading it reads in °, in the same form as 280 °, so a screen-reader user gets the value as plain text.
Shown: 70 °
